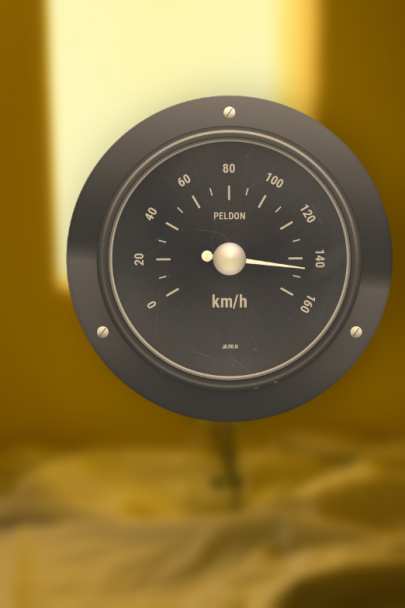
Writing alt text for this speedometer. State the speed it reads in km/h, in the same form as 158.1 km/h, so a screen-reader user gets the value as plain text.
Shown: 145 km/h
